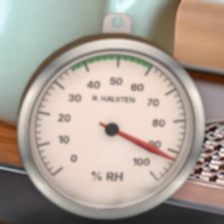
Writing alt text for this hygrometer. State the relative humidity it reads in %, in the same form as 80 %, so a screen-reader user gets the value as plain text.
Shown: 92 %
